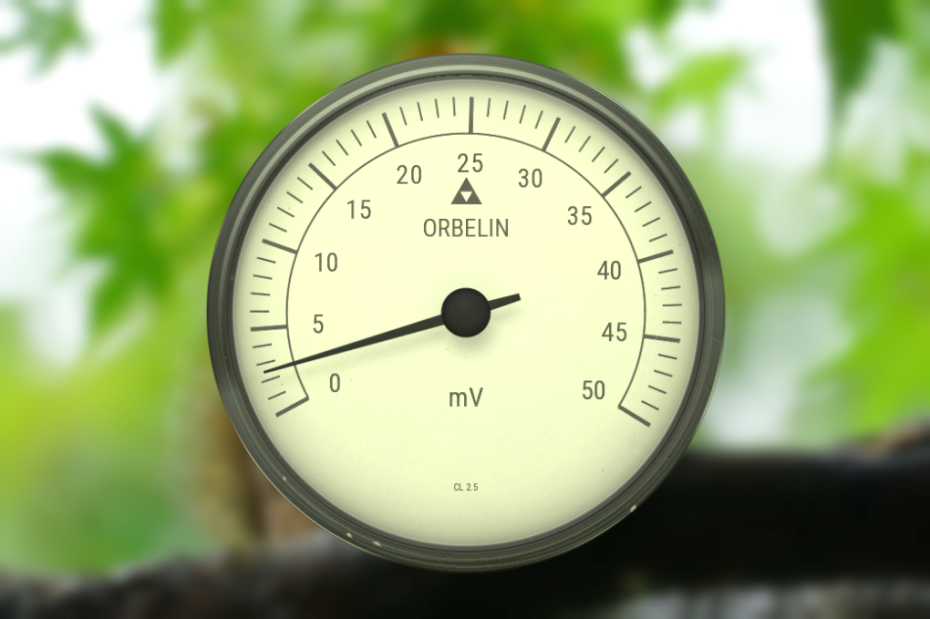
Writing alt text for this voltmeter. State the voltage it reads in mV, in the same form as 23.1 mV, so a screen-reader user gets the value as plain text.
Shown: 2.5 mV
